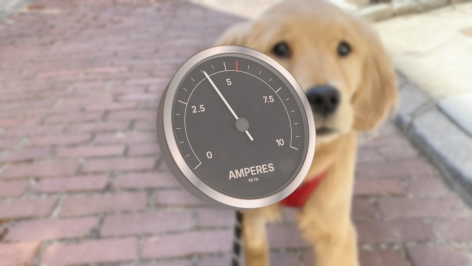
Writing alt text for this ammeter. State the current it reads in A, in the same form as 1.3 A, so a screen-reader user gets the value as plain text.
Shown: 4 A
